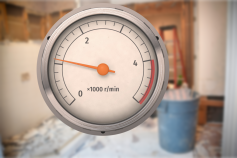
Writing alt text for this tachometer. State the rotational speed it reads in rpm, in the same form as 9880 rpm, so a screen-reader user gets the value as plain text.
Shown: 1100 rpm
